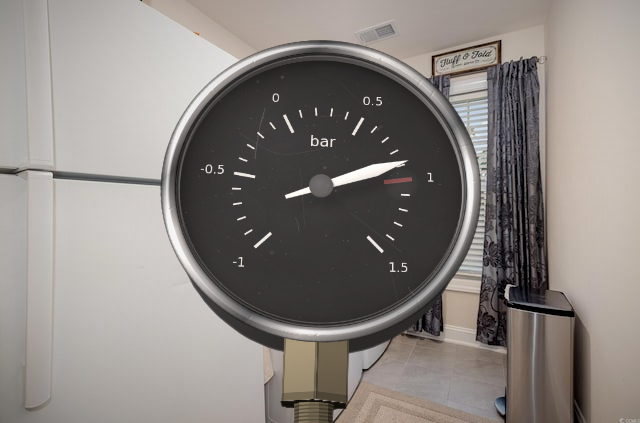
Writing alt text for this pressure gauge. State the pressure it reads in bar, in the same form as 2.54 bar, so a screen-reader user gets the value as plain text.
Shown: 0.9 bar
